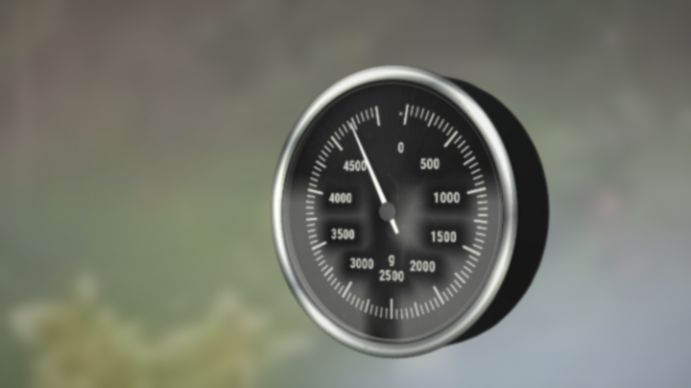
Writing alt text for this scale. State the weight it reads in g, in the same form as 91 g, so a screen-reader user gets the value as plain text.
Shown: 4750 g
